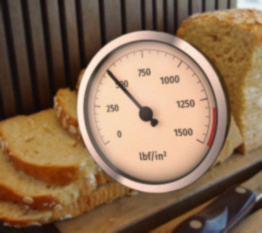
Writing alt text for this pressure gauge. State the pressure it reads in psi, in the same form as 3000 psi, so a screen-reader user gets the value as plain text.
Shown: 500 psi
